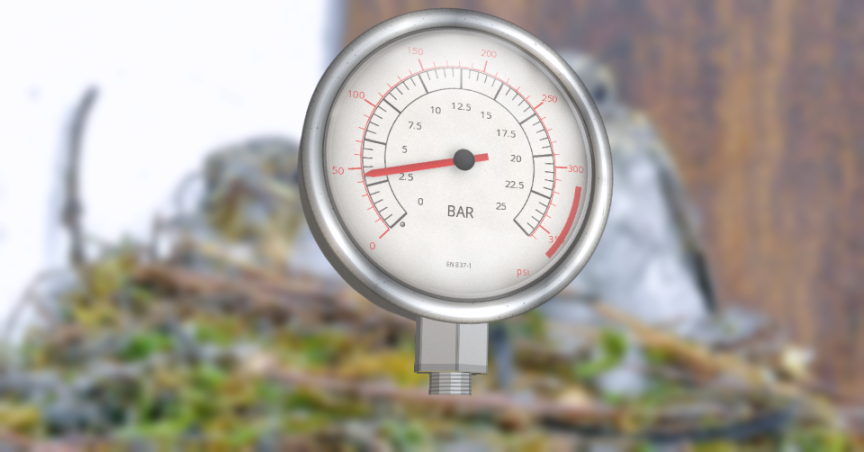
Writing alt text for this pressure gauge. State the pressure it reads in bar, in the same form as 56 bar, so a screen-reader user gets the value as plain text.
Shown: 3 bar
